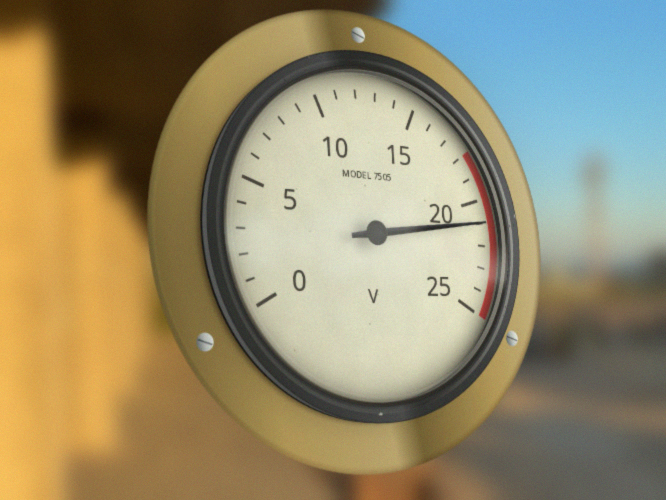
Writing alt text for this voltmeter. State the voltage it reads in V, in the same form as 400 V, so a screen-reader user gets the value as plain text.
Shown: 21 V
